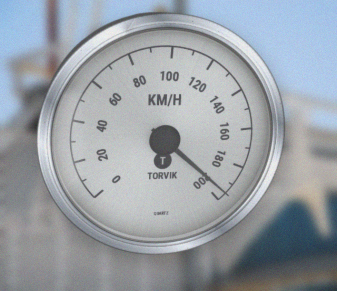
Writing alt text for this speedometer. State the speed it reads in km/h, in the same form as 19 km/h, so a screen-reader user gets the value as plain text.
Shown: 195 km/h
